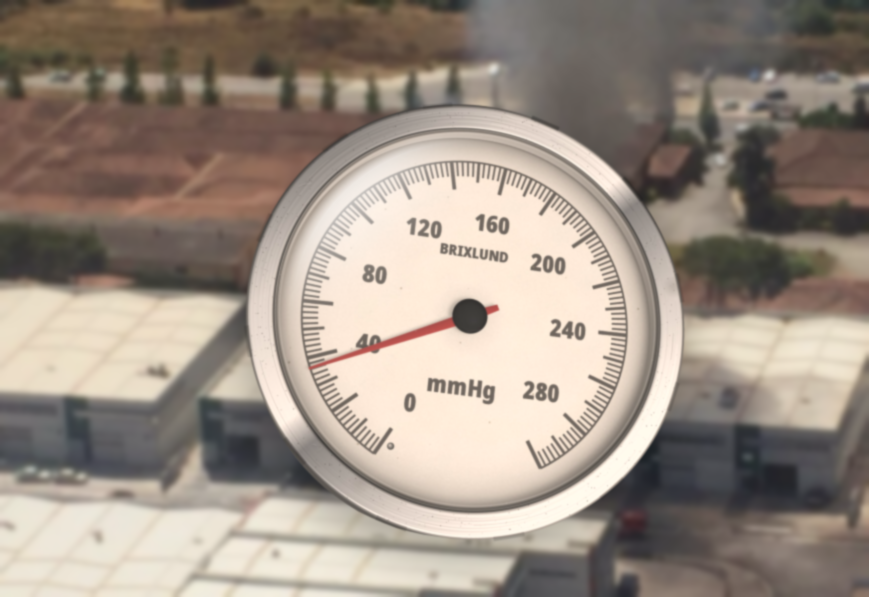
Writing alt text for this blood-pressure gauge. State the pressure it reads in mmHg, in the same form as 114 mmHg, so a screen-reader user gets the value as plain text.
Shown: 36 mmHg
